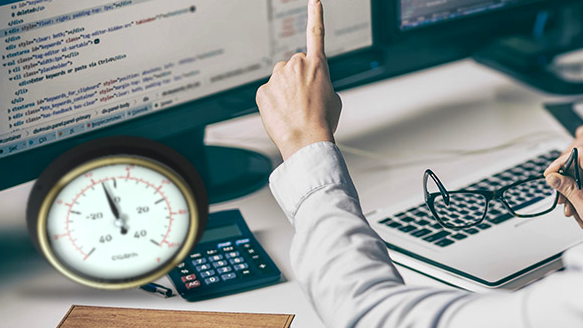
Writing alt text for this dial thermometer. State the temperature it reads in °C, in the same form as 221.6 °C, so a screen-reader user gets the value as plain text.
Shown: -4 °C
